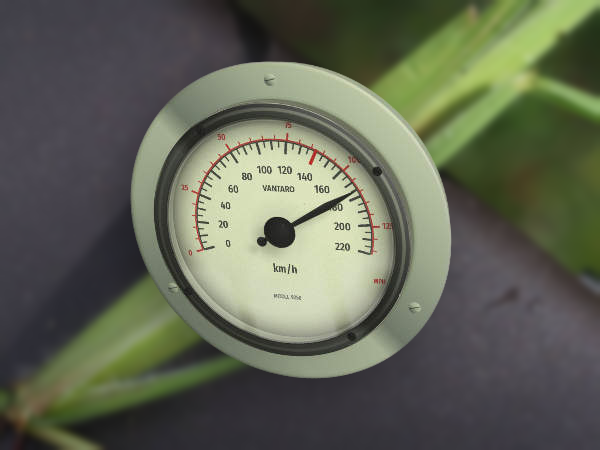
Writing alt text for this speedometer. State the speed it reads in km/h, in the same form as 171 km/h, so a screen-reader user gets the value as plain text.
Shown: 175 km/h
